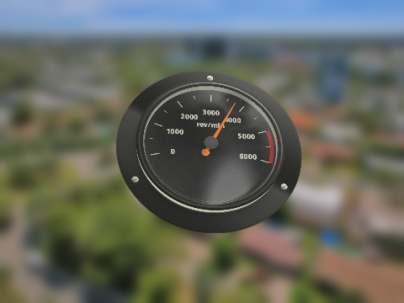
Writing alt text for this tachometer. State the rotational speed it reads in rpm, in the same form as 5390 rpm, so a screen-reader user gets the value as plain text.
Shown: 3750 rpm
